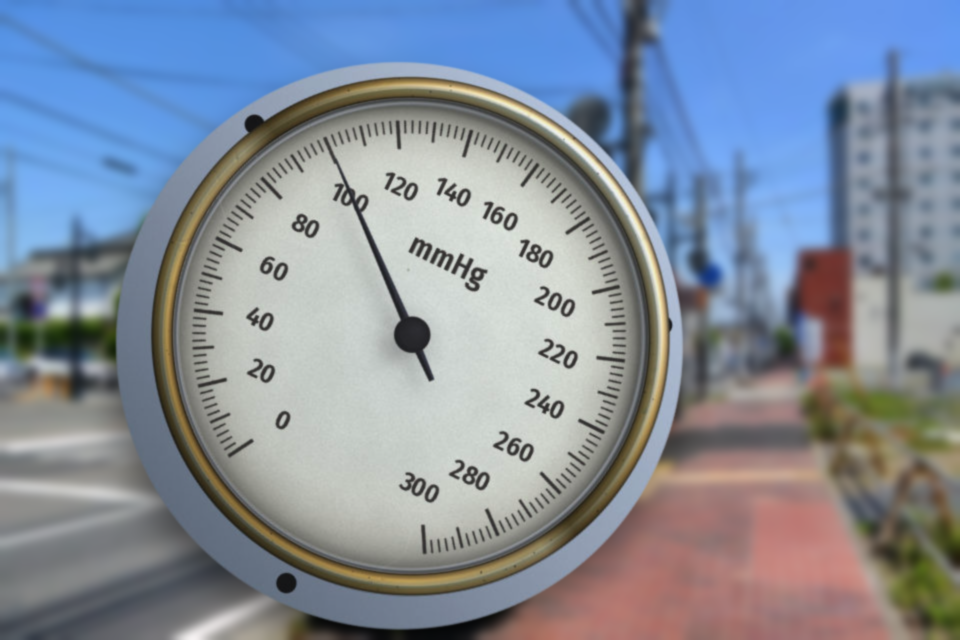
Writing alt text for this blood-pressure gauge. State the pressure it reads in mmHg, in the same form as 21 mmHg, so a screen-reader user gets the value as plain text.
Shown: 100 mmHg
